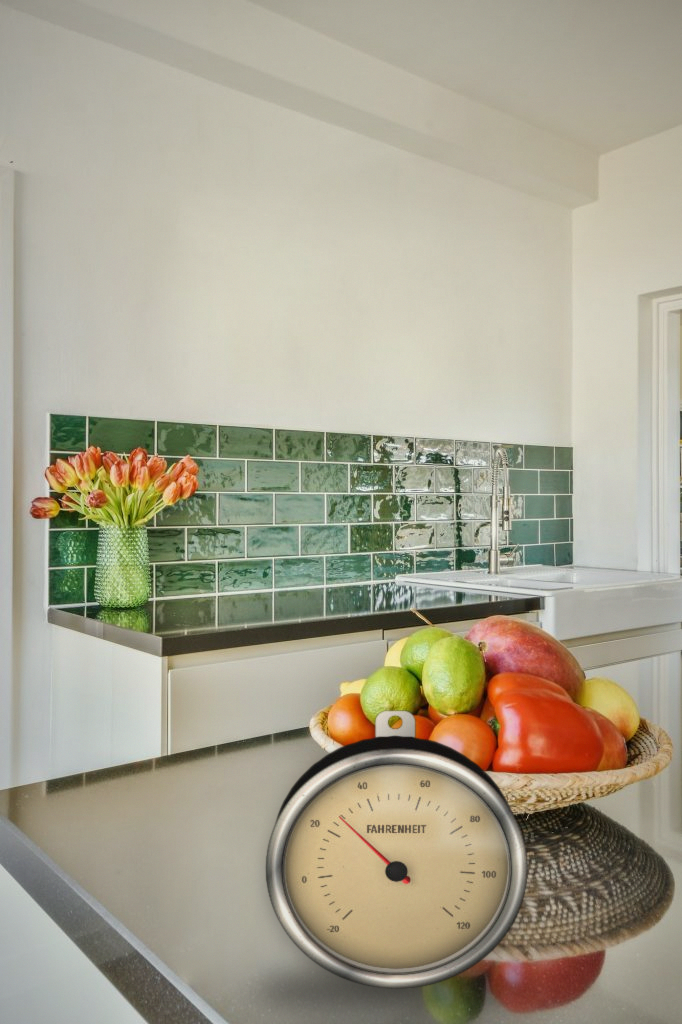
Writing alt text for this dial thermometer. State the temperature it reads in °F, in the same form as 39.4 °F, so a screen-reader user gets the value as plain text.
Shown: 28 °F
